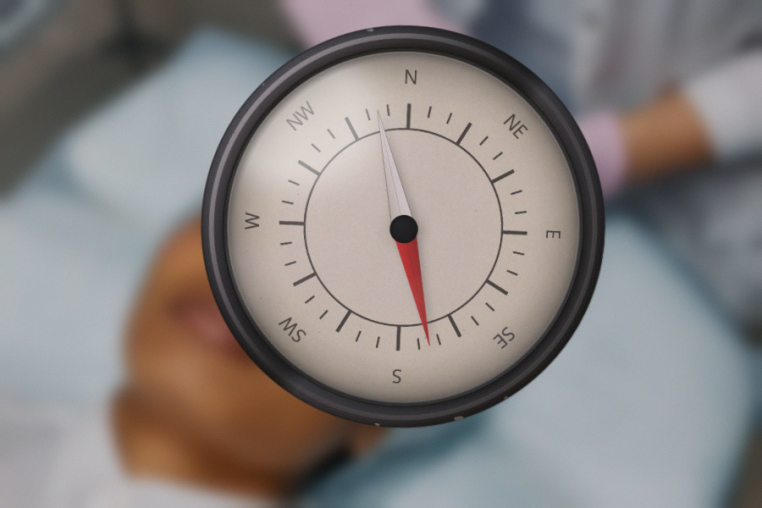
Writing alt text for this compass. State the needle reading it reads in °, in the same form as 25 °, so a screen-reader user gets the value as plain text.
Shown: 165 °
